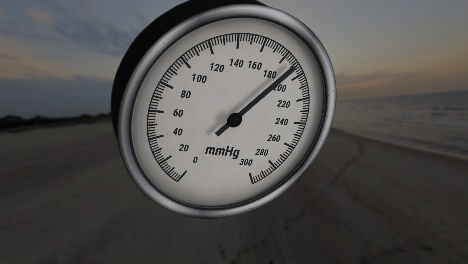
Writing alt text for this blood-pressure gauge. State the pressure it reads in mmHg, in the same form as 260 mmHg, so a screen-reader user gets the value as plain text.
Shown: 190 mmHg
